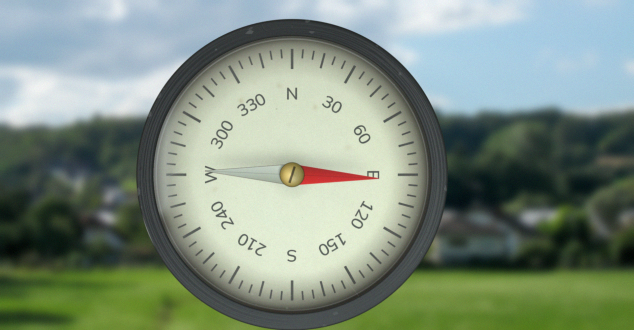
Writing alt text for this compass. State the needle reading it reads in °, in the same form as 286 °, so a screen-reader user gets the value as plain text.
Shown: 92.5 °
